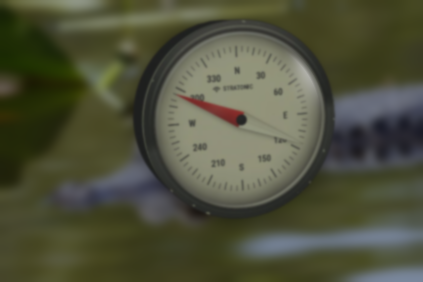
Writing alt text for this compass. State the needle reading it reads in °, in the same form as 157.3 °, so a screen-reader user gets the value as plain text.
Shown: 295 °
